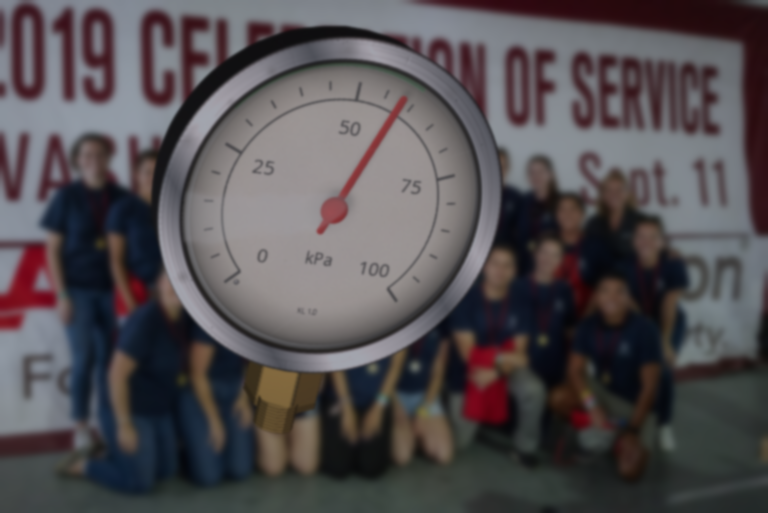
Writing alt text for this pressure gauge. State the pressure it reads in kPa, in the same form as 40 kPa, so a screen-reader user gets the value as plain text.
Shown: 57.5 kPa
